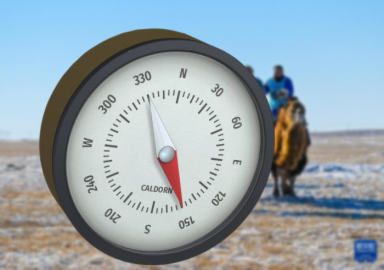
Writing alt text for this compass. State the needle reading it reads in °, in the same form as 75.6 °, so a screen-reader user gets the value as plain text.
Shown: 150 °
